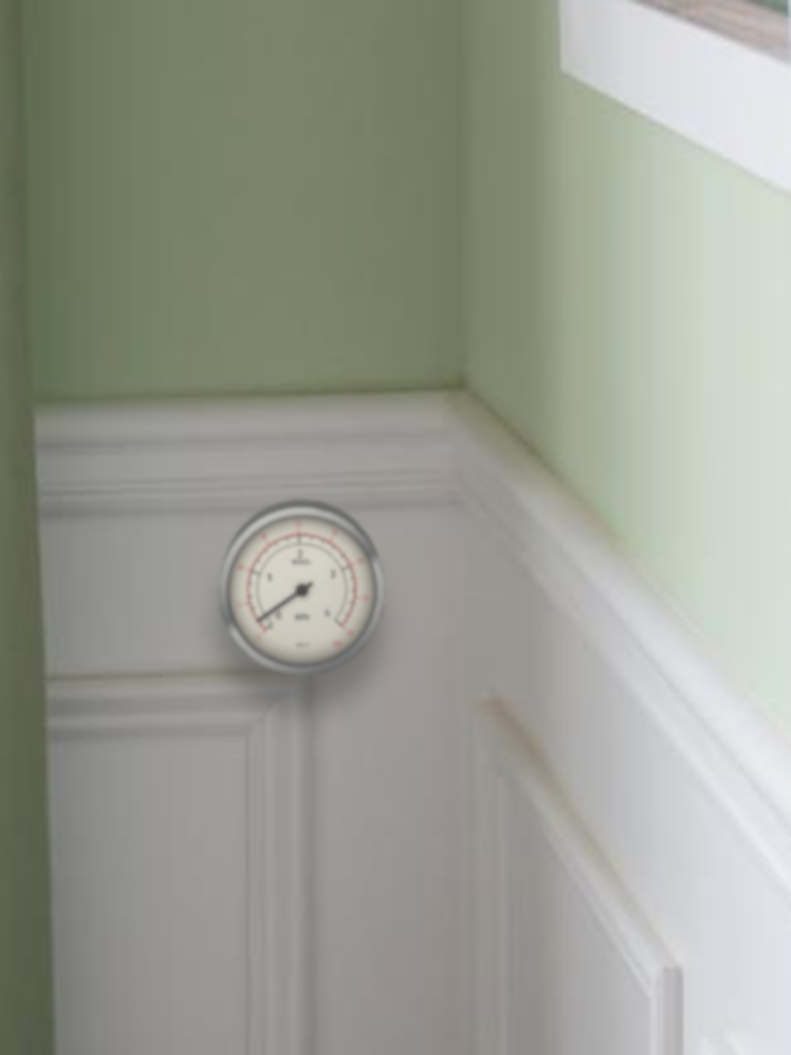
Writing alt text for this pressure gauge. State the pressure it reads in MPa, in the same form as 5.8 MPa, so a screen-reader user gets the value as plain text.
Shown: 0.2 MPa
